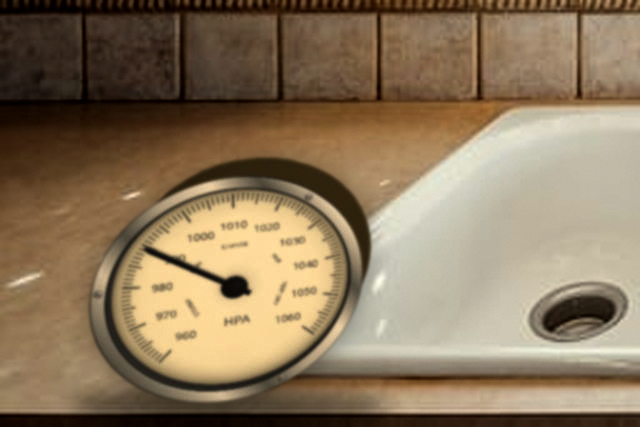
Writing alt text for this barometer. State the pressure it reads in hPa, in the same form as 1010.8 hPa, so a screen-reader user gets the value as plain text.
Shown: 990 hPa
